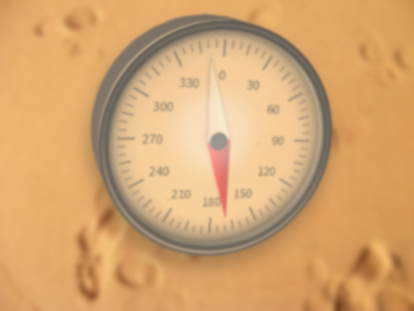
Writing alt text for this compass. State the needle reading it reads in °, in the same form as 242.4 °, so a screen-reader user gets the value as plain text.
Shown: 170 °
